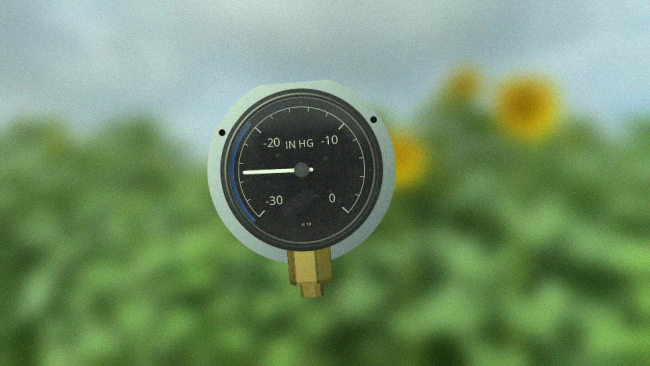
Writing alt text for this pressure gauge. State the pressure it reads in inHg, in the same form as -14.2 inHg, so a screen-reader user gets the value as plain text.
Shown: -25 inHg
